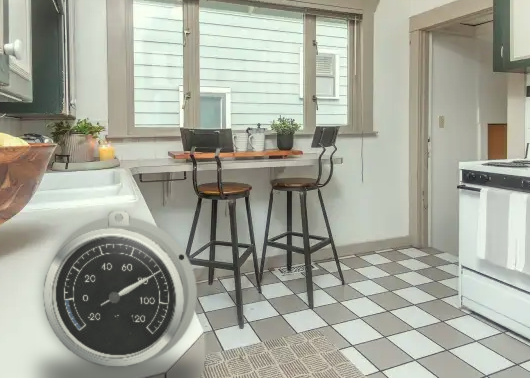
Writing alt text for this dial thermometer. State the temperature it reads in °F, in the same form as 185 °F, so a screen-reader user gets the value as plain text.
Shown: 80 °F
